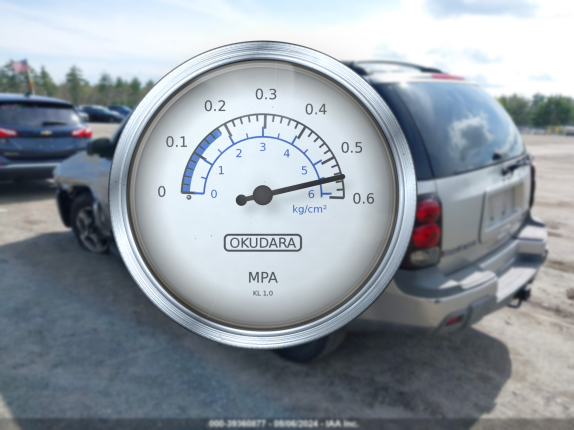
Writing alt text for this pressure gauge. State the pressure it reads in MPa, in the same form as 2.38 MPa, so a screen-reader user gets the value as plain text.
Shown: 0.55 MPa
